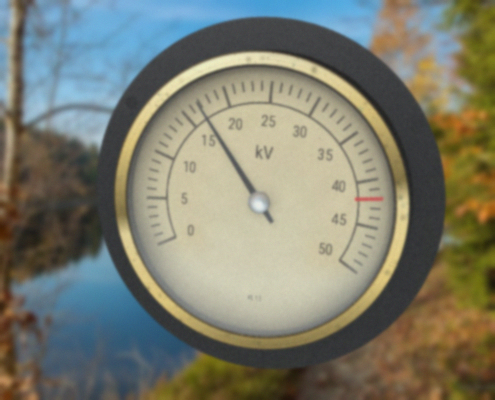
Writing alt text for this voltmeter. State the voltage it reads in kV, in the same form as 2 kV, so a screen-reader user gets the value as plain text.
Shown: 17 kV
